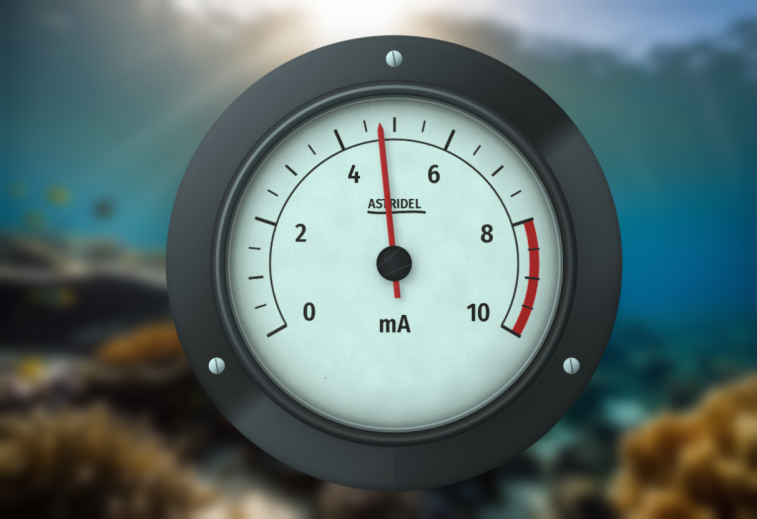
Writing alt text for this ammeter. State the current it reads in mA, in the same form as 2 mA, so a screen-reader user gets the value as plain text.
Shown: 4.75 mA
